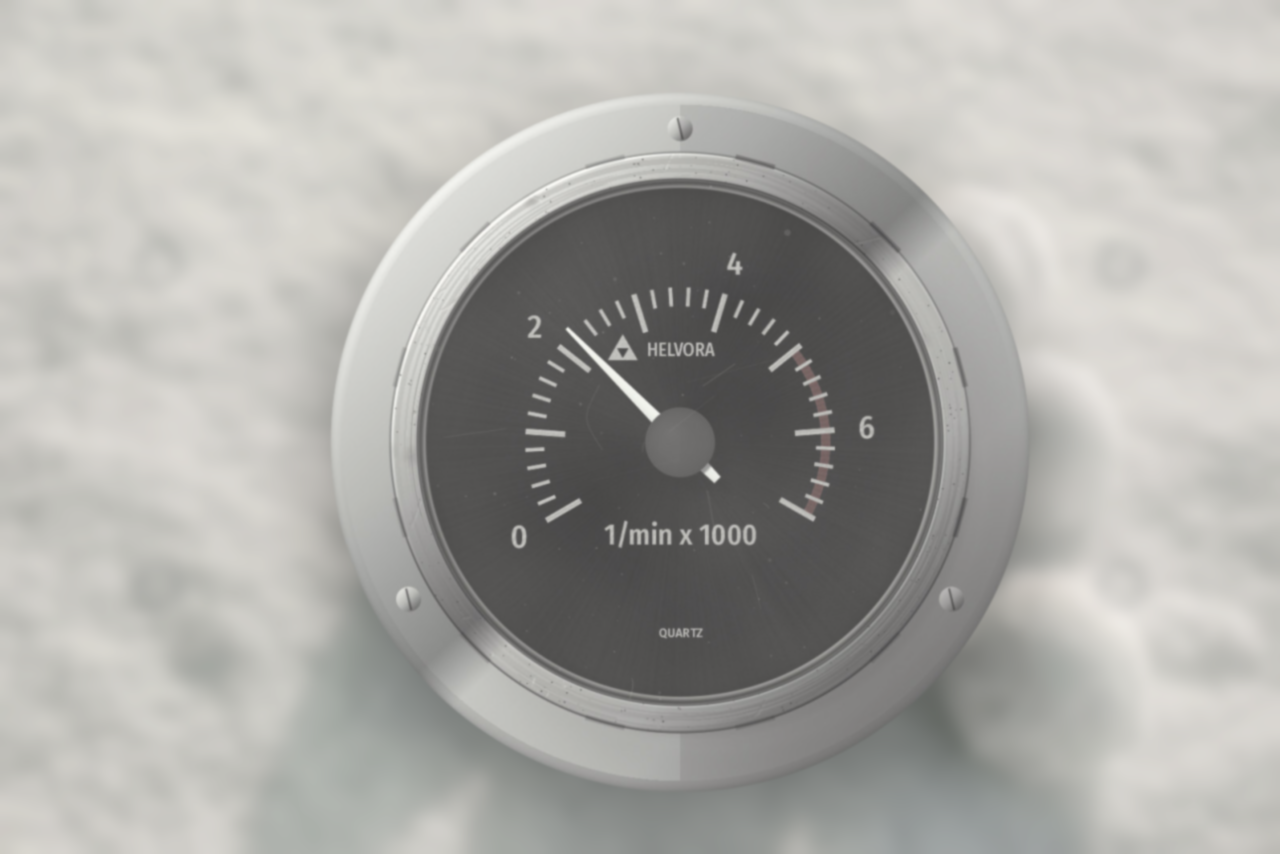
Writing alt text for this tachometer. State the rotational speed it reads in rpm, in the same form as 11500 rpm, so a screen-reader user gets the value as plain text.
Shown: 2200 rpm
